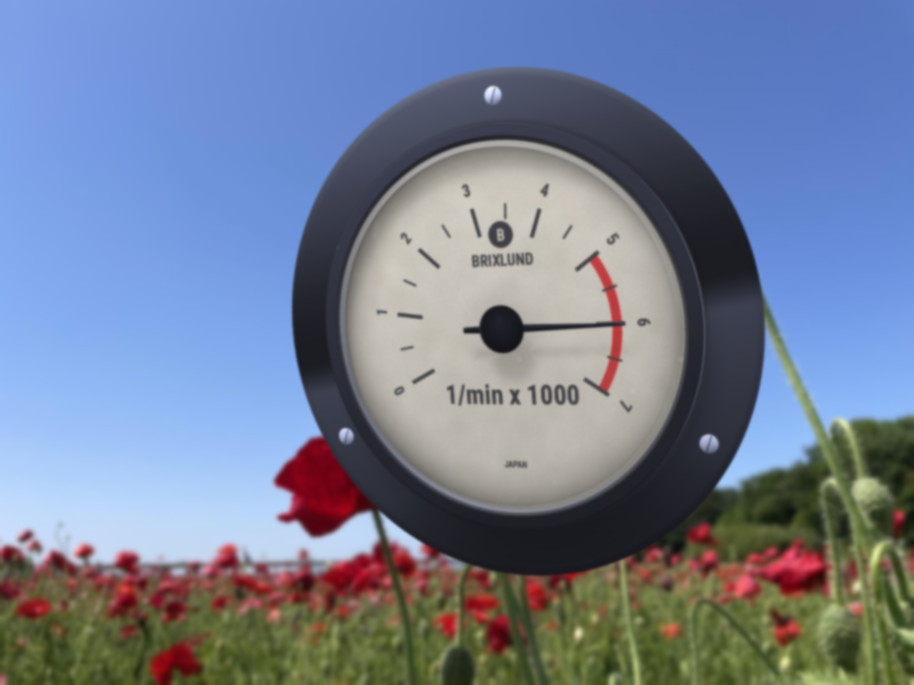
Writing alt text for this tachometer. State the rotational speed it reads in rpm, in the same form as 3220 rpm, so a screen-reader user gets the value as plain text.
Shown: 6000 rpm
